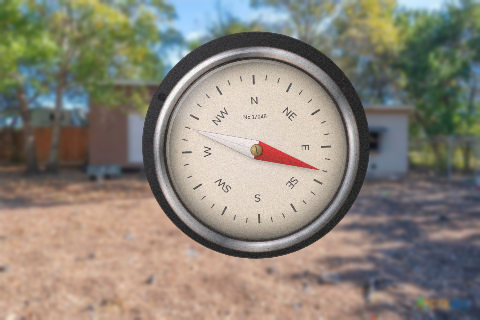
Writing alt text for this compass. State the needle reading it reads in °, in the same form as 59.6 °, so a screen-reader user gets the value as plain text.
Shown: 110 °
